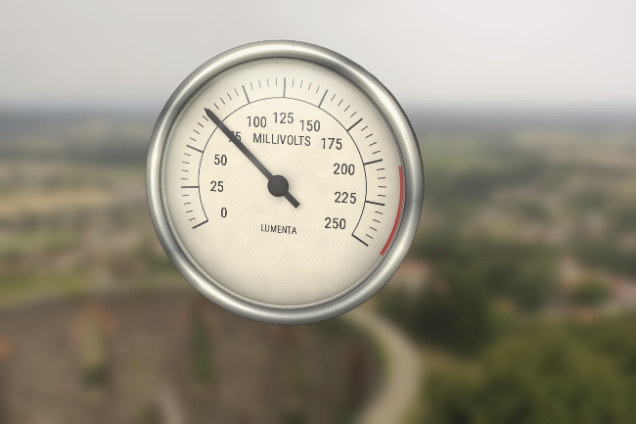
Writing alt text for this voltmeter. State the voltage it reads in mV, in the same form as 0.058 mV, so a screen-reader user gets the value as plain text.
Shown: 75 mV
